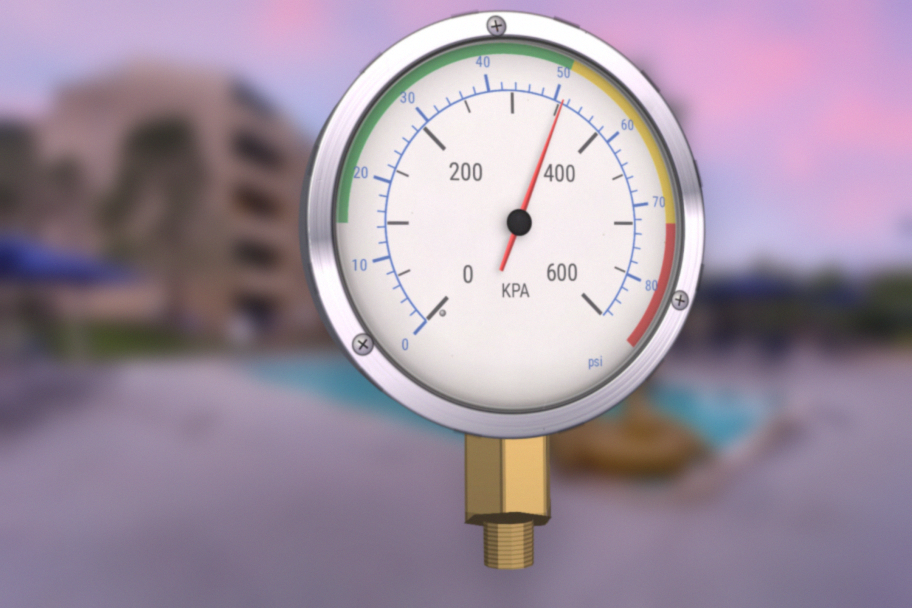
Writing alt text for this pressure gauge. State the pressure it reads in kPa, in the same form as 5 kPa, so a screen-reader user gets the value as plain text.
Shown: 350 kPa
